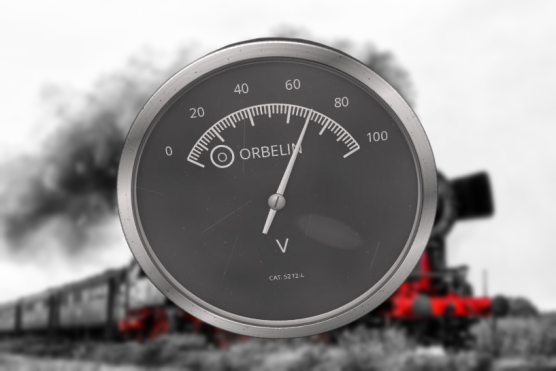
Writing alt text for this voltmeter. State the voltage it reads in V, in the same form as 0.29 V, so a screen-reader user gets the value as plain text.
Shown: 70 V
